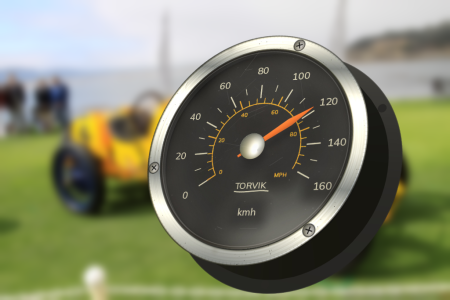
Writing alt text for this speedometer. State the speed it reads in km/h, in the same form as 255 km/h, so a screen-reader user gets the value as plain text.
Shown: 120 km/h
